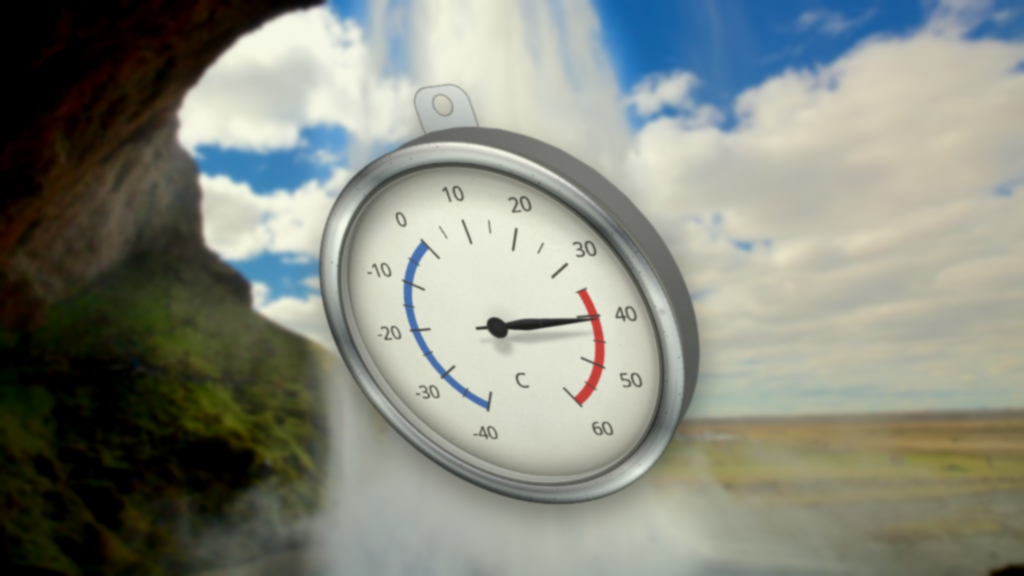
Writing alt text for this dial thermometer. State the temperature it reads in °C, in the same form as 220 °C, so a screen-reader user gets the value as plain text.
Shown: 40 °C
